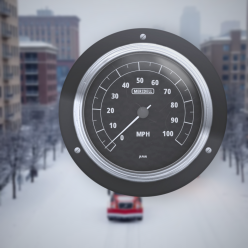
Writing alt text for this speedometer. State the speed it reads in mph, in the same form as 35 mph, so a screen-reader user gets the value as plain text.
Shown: 2.5 mph
